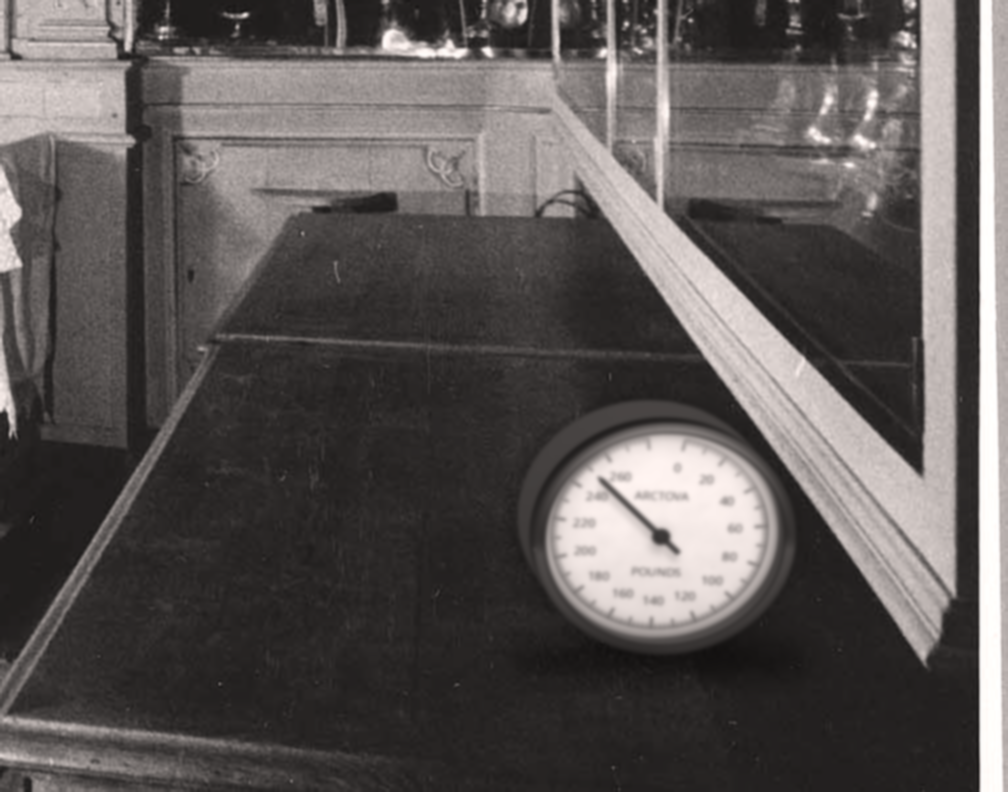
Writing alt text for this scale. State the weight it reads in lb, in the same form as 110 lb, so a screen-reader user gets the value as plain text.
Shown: 250 lb
